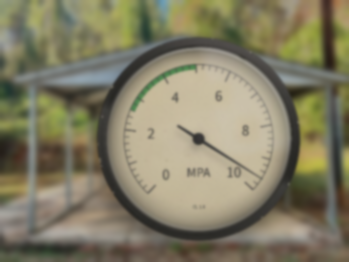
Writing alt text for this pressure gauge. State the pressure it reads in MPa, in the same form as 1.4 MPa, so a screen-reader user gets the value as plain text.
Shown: 9.6 MPa
